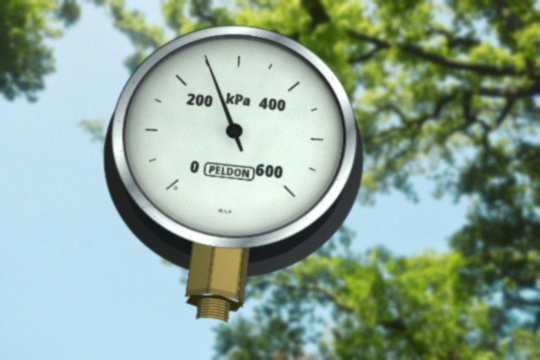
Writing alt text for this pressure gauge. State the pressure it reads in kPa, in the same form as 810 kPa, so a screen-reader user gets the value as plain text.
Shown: 250 kPa
